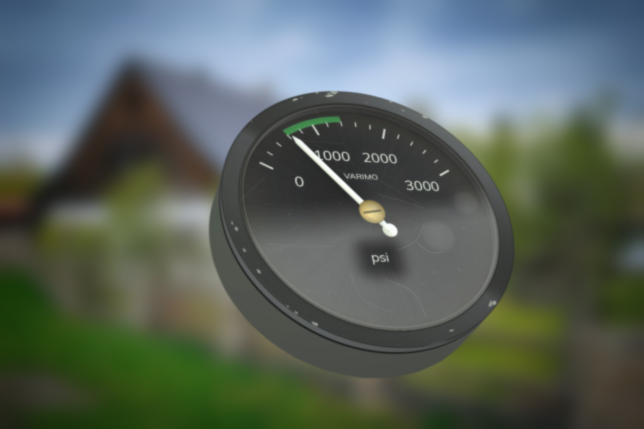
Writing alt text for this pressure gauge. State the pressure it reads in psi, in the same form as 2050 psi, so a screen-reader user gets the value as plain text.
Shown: 600 psi
